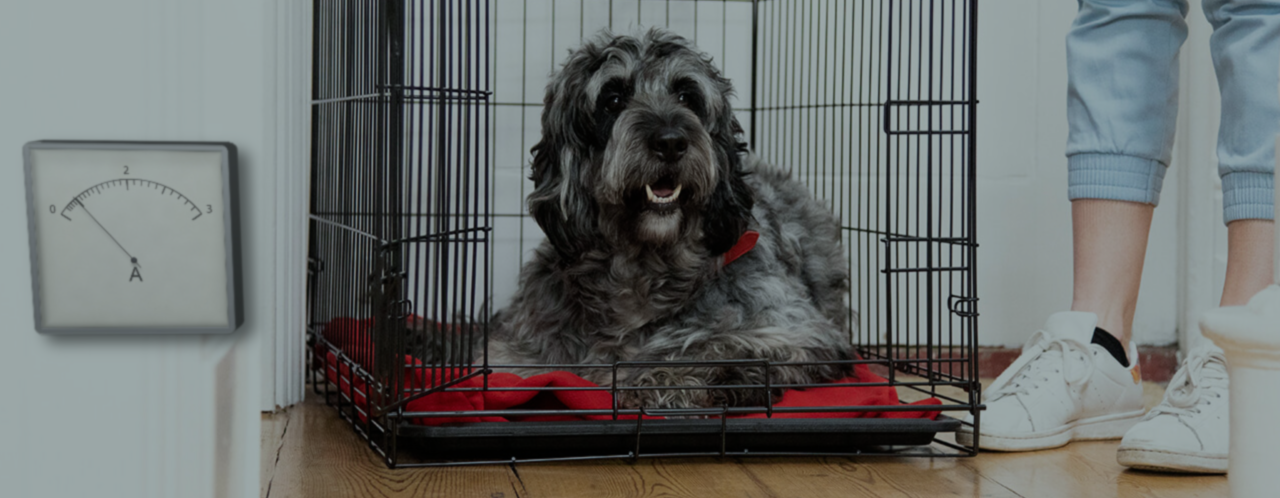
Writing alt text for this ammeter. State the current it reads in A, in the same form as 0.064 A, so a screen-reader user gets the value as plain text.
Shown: 1 A
